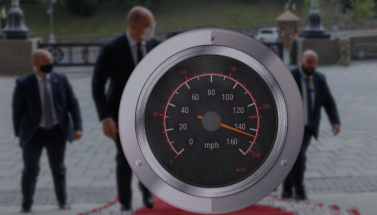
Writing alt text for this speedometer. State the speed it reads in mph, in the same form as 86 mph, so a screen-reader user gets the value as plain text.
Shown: 145 mph
